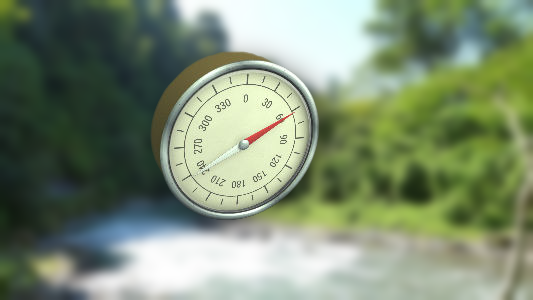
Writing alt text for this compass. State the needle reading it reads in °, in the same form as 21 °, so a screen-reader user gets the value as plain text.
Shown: 60 °
